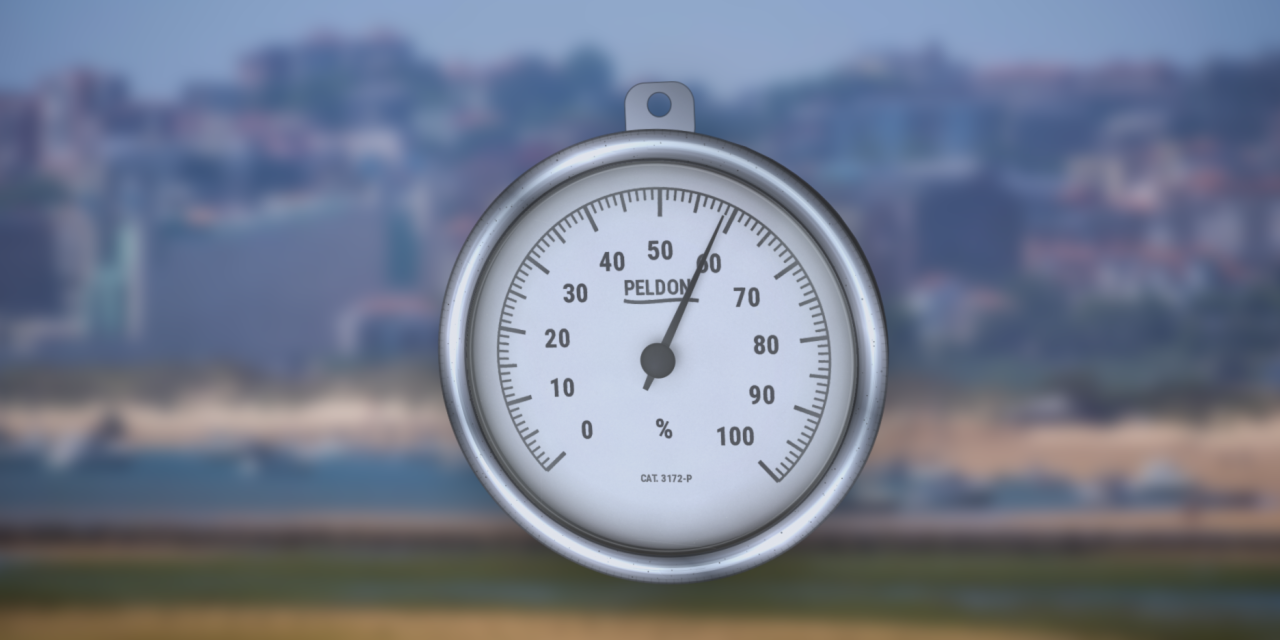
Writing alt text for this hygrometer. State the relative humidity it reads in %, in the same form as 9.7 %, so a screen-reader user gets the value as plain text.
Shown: 59 %
